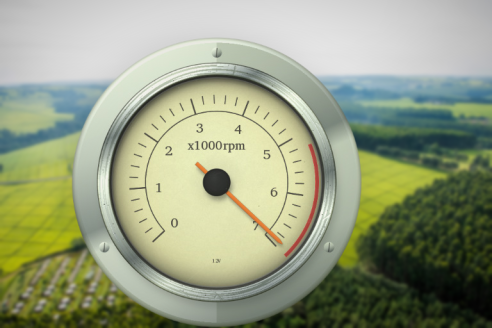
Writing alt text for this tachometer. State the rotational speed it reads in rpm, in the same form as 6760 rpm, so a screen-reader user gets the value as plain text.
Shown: 6900 rpm
